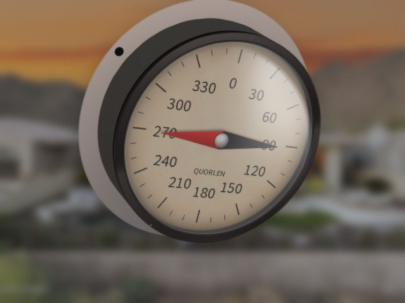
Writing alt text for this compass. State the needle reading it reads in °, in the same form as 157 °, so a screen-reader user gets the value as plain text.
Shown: 270 °
